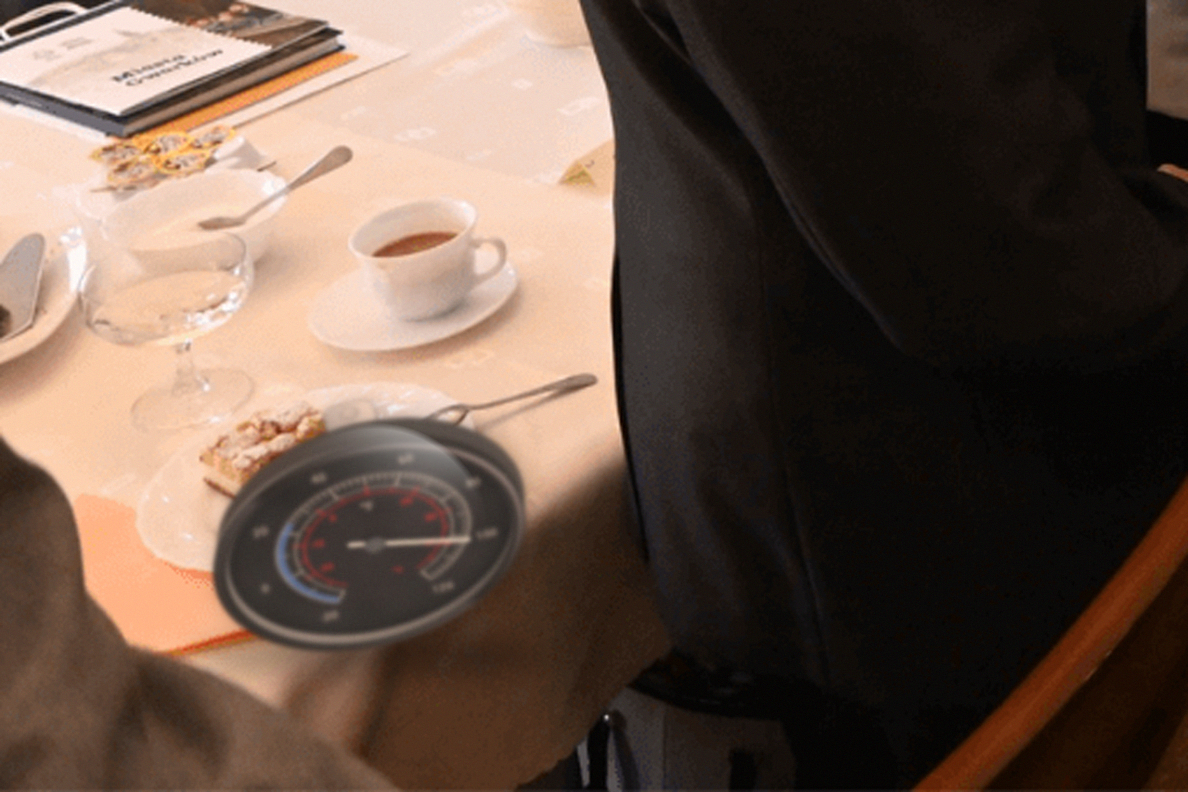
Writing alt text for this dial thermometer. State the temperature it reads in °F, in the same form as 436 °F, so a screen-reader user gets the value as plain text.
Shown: 100 °F
